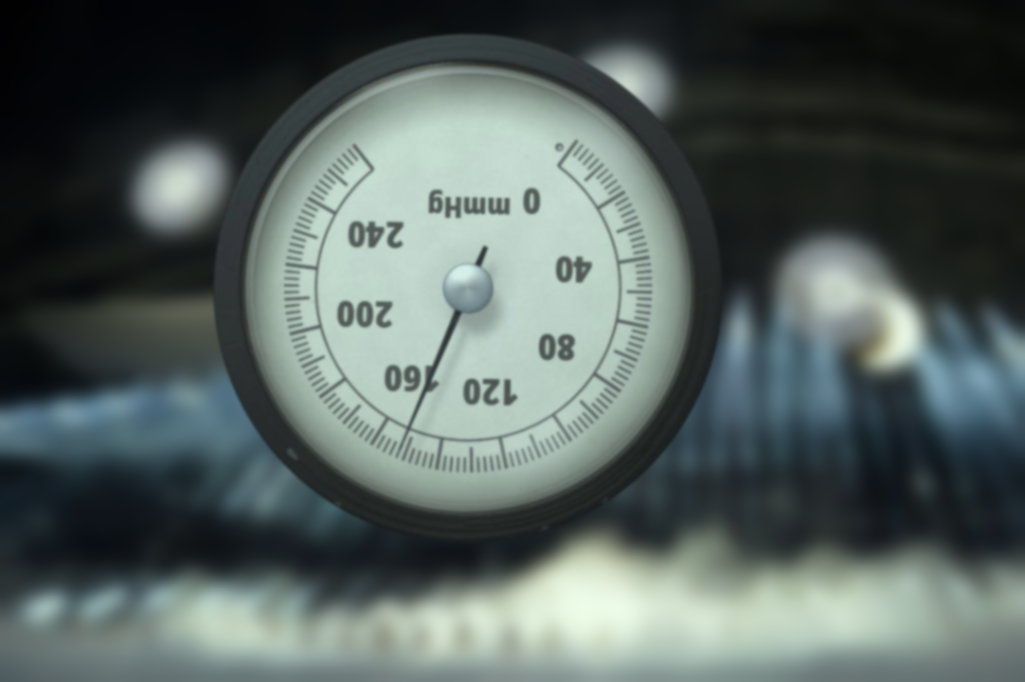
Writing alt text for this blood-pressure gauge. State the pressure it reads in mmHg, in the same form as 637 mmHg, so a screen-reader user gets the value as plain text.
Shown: 152 mmHg
